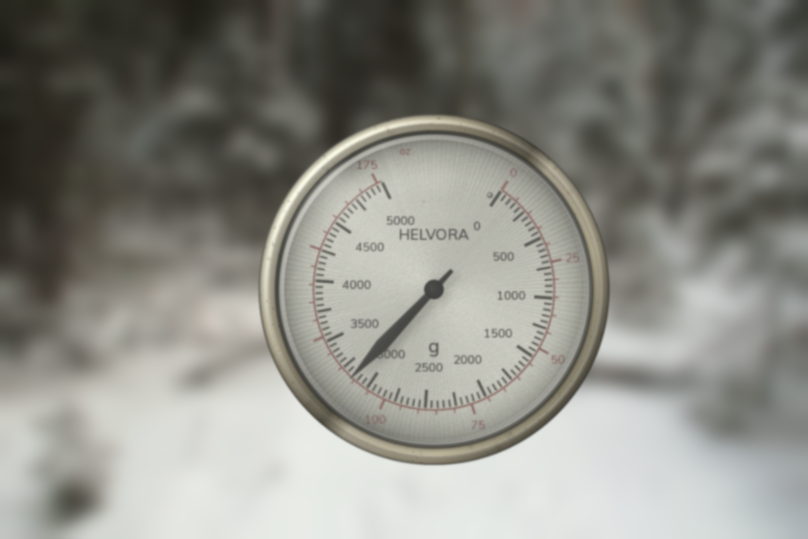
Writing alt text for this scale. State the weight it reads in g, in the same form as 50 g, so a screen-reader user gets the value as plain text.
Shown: 3150 g
